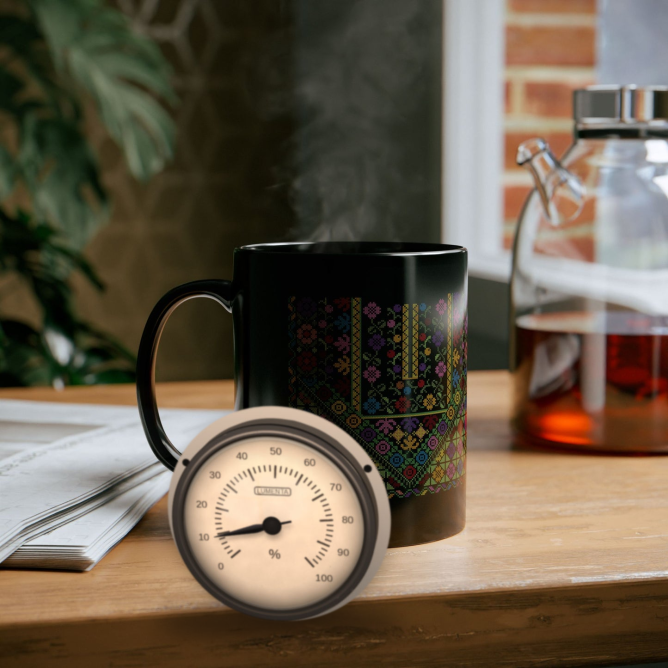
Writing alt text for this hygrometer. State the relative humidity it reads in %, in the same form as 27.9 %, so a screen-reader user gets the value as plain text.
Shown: 10 %
